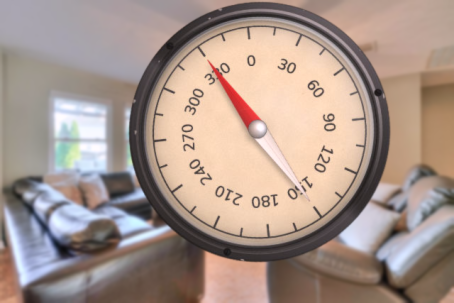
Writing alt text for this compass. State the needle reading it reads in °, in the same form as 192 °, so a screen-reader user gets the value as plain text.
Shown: 330 °
